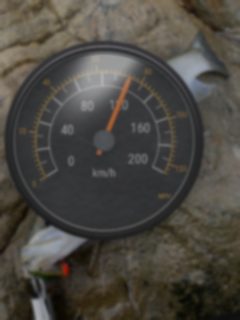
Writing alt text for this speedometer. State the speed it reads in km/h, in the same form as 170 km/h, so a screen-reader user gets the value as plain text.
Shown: 120 km/h
